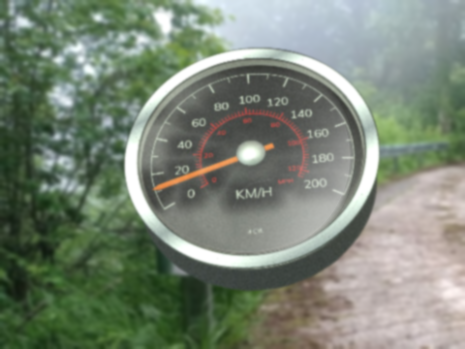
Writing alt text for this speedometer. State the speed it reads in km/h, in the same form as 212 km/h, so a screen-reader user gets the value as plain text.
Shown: 10 km/h
